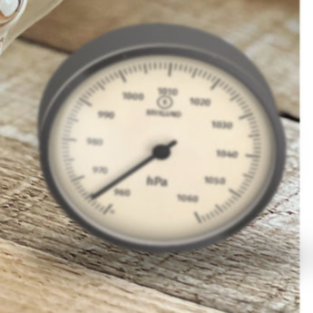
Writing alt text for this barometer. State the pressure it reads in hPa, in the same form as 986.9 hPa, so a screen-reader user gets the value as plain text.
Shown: 965 hPa
